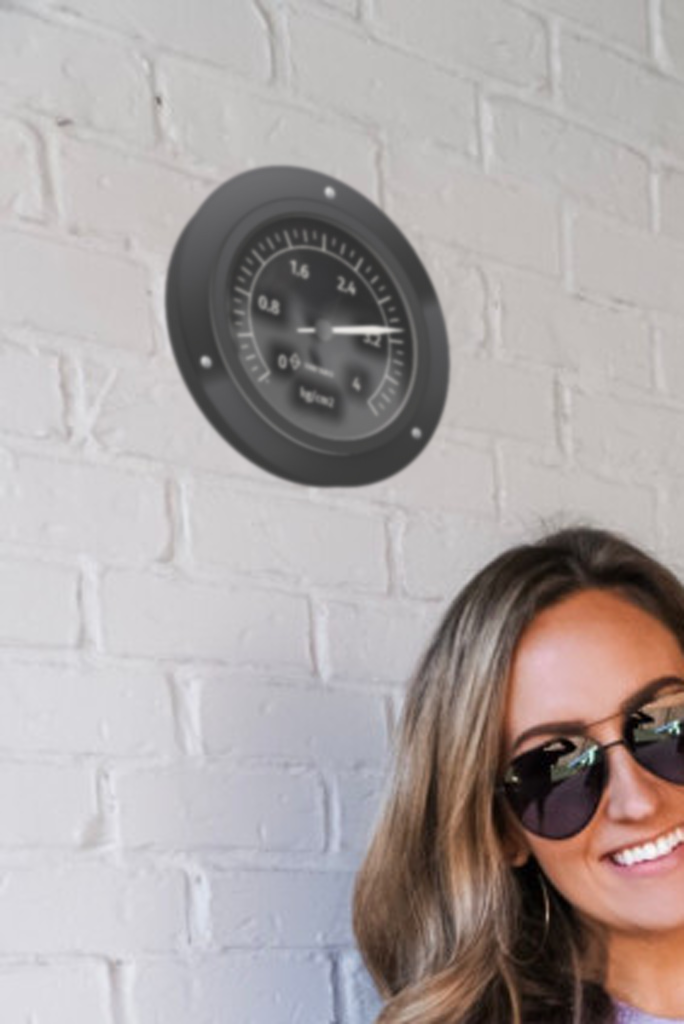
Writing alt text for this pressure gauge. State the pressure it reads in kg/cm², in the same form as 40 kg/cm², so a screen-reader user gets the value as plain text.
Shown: 3.1 kg/cm²
